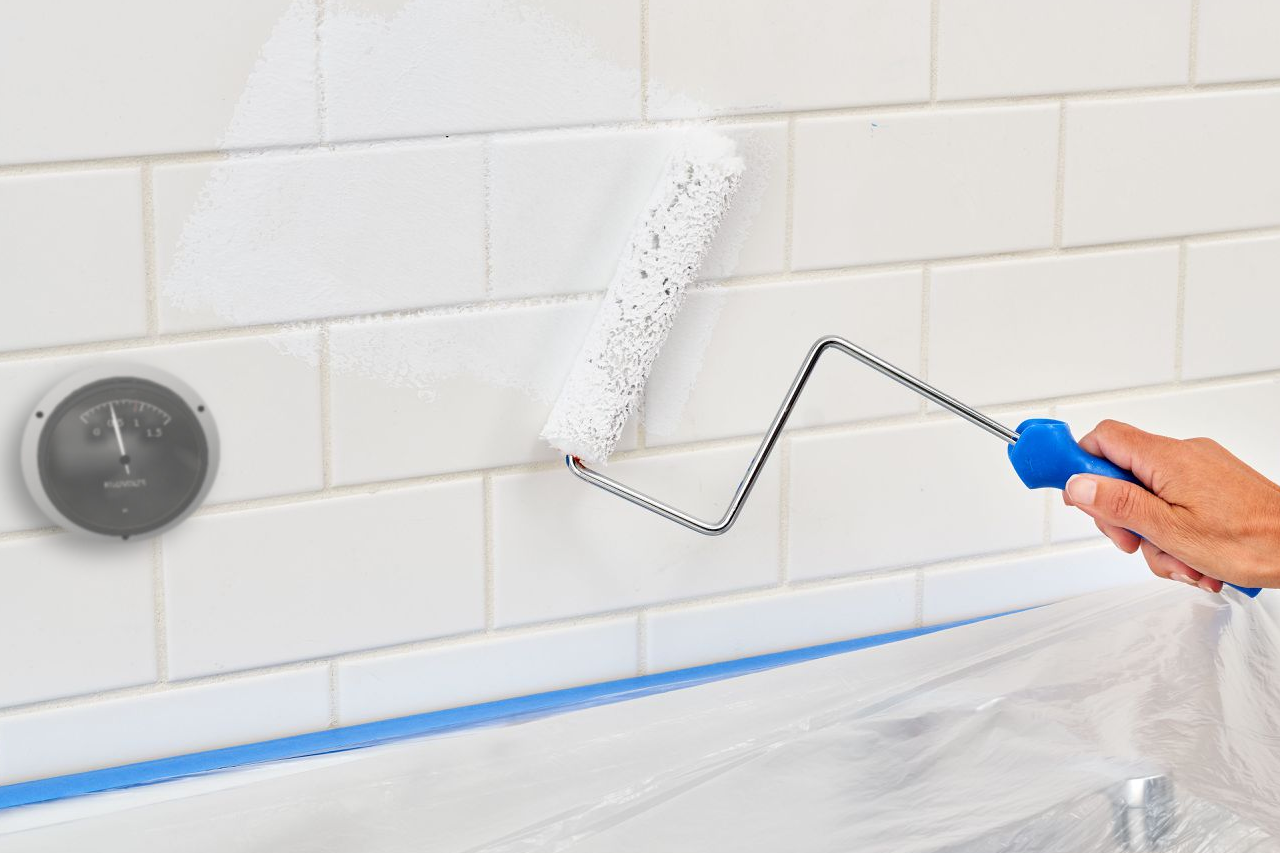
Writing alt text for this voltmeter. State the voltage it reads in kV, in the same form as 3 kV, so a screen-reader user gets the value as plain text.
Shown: 0.5 kV
